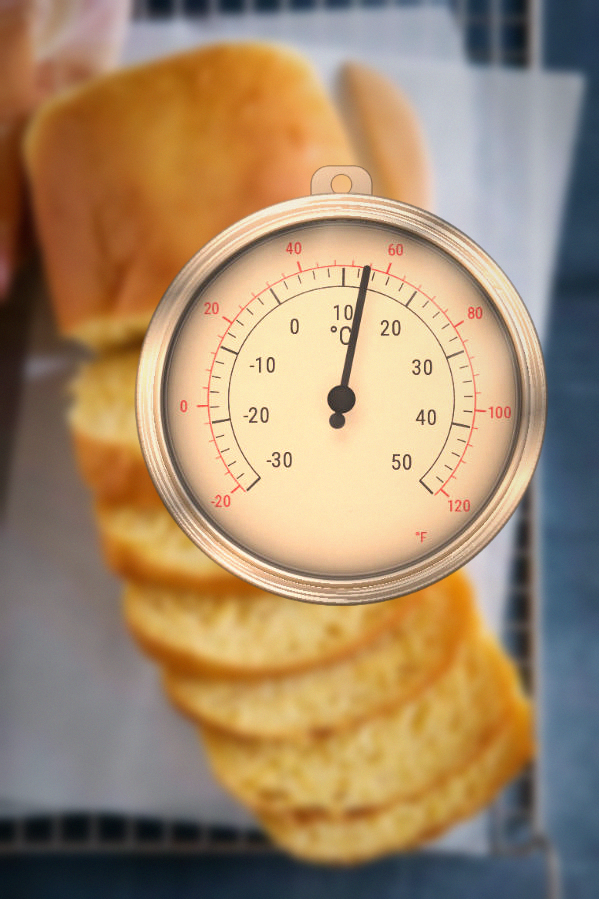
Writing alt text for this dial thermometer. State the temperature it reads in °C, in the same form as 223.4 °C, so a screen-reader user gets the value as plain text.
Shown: 13 °C
